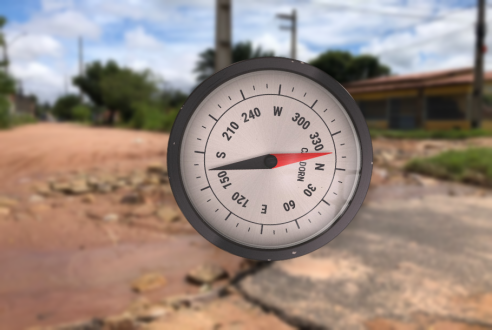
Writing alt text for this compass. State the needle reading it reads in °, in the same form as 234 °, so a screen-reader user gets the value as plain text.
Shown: 345 °
